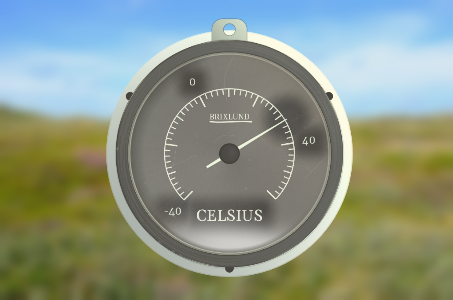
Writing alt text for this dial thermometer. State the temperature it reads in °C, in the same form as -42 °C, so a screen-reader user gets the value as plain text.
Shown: 32 °C
